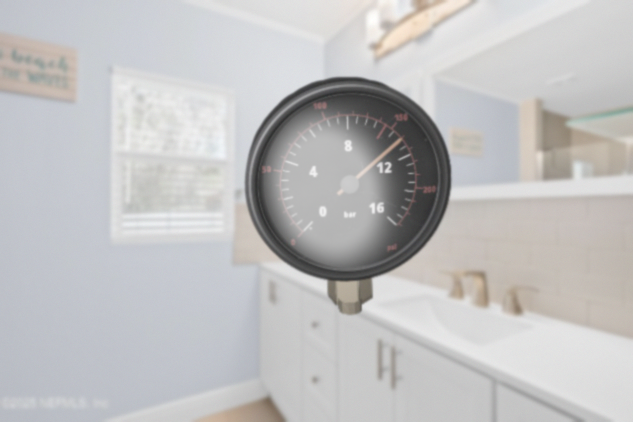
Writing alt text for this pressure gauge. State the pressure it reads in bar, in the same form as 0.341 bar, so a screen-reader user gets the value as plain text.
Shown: 11 bar
